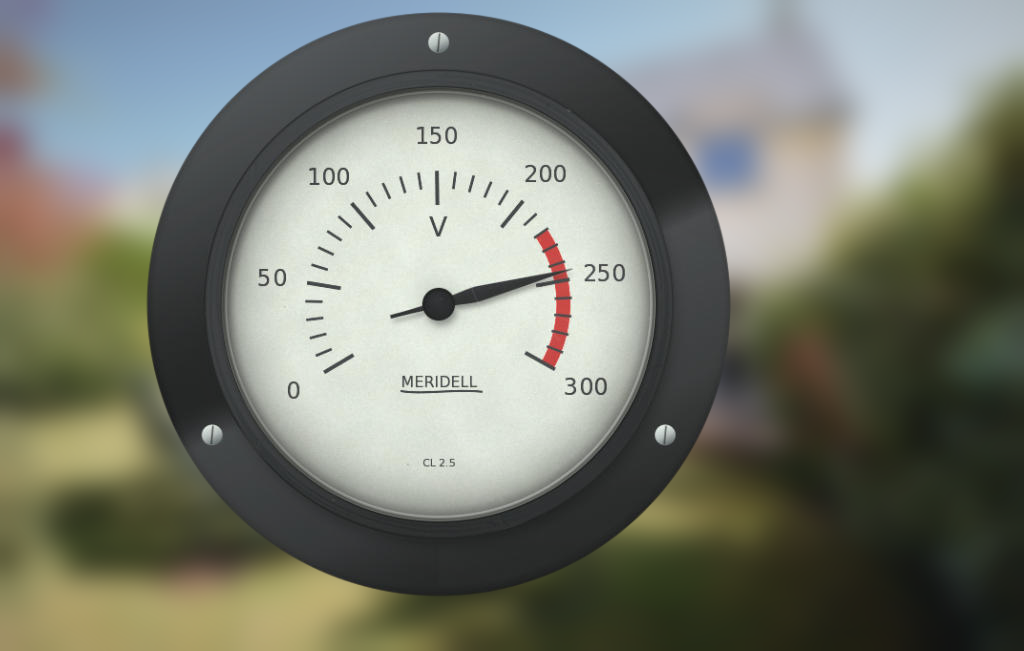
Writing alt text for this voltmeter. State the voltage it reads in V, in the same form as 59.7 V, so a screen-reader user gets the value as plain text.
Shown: 245 V
